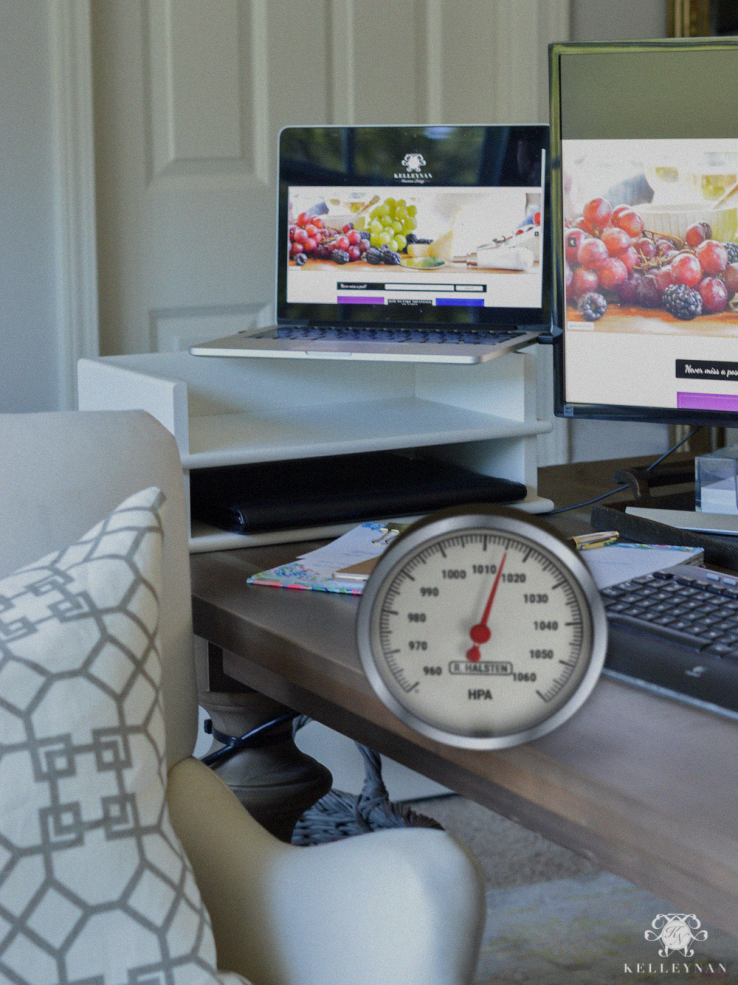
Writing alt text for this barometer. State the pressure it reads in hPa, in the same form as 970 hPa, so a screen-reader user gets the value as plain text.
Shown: 1015 hPa
